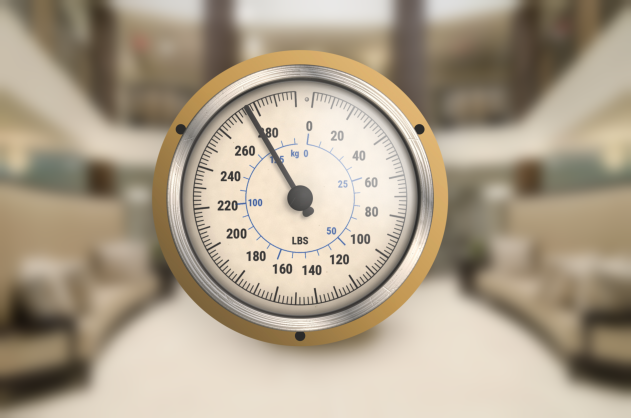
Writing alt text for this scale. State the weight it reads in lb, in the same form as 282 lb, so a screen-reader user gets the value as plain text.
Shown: 276 lb
